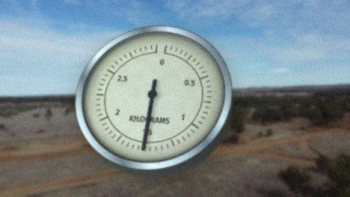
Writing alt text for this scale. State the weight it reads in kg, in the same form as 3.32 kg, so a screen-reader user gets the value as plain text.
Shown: 1.5 kg
